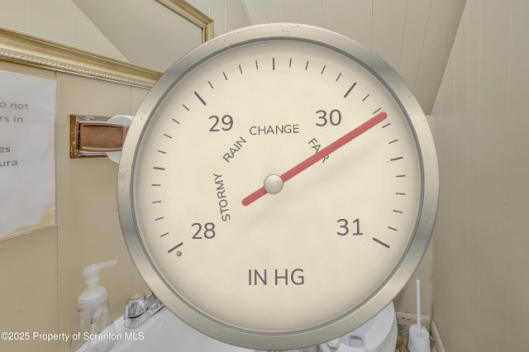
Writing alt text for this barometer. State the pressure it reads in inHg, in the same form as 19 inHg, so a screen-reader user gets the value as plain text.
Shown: 30.25 inHg
